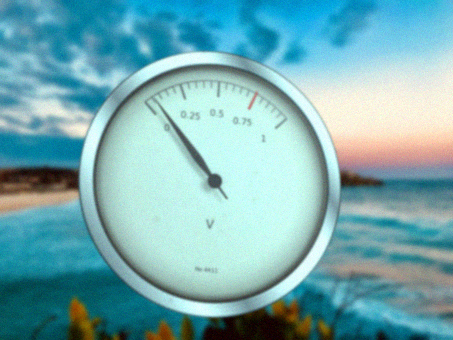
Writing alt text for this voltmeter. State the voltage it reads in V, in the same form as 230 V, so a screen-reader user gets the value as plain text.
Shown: 0.05 V
